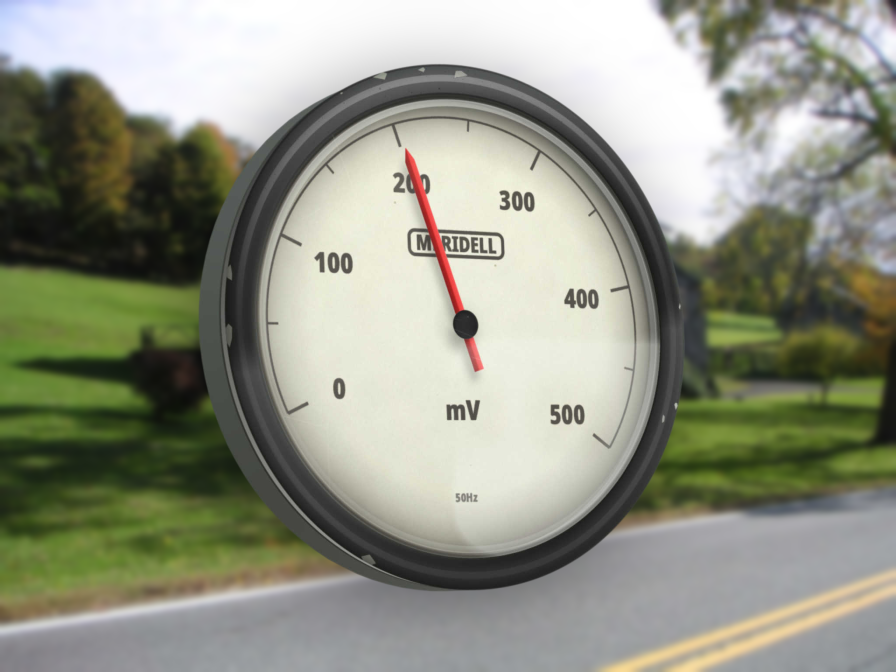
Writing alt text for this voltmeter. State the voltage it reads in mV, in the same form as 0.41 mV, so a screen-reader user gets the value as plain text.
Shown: 200 mV
